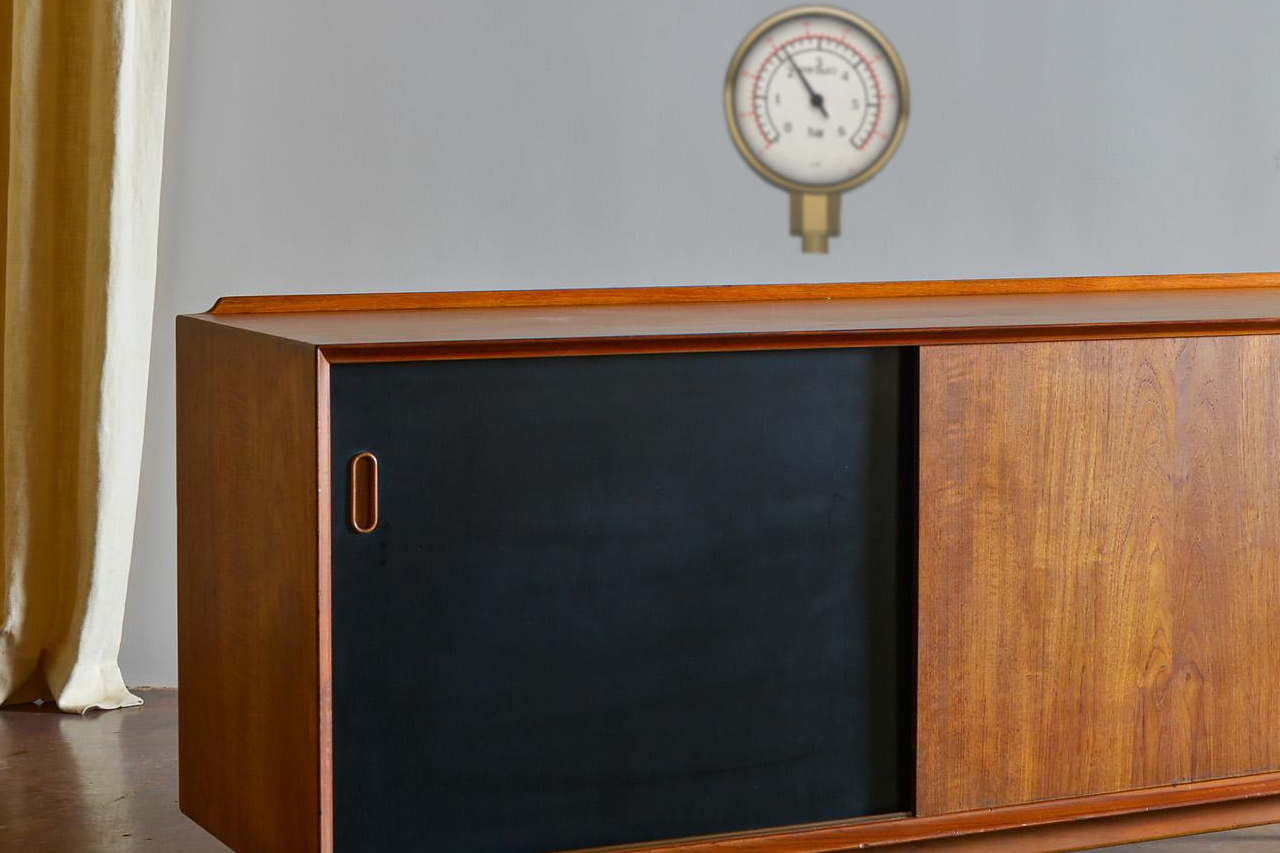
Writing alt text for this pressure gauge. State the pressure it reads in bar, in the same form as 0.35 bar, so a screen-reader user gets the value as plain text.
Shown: 2.2 bar
